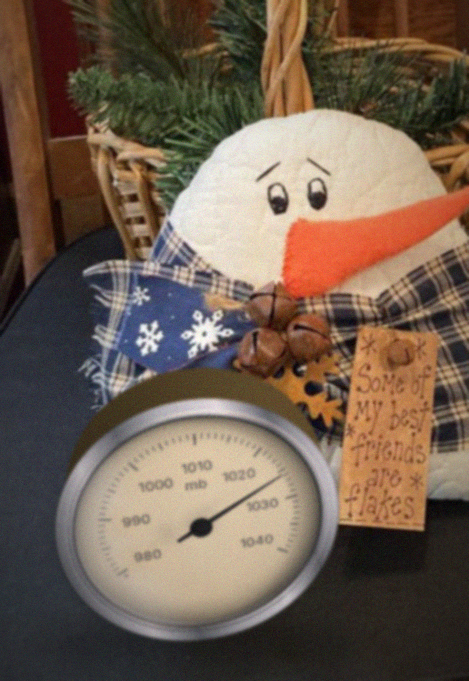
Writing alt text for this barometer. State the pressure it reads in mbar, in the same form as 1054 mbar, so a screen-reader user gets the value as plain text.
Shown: 1025 mbar
